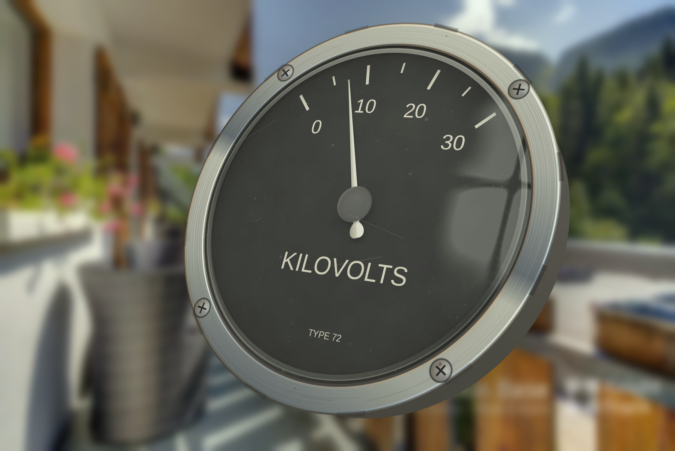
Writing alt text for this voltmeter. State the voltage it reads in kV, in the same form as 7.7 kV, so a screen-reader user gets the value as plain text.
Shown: 7.5 kV
